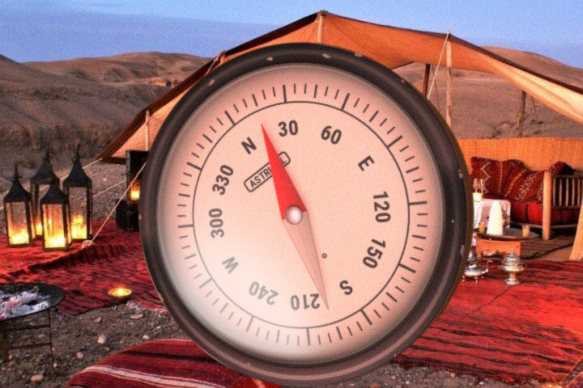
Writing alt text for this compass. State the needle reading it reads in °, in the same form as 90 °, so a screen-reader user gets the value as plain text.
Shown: 15 °
